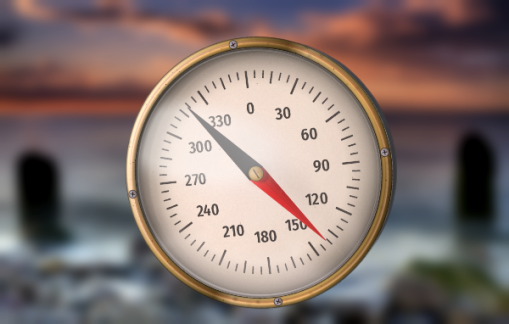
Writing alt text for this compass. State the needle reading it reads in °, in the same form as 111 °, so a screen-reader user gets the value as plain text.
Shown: 140 °
